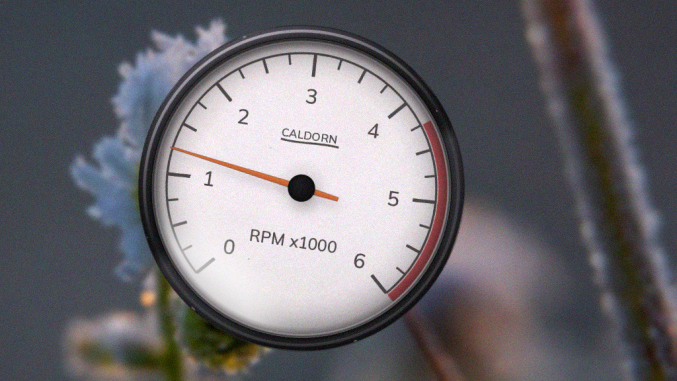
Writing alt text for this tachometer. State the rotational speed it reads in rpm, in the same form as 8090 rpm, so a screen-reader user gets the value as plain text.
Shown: 1250 rpm
